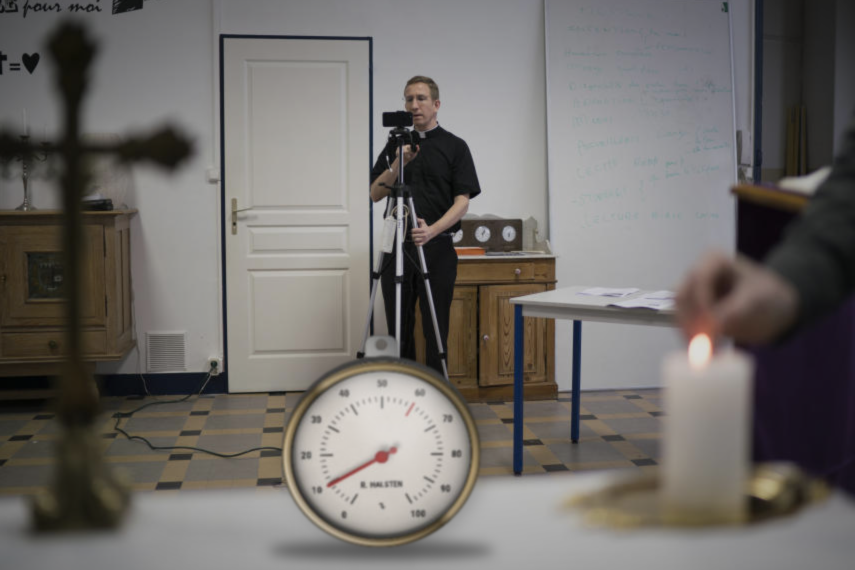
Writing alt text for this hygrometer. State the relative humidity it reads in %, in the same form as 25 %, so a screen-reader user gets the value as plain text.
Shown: 10 %
